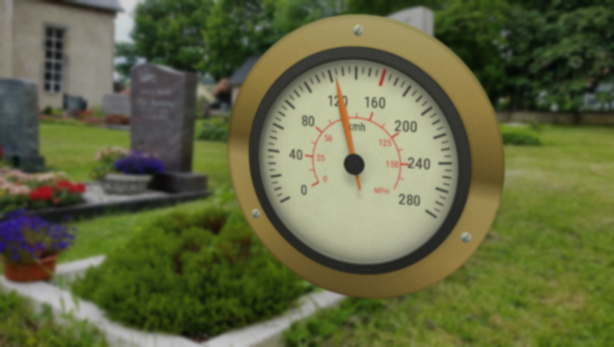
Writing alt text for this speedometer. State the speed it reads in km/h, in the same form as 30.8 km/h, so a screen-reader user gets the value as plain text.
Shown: 125 km/h
